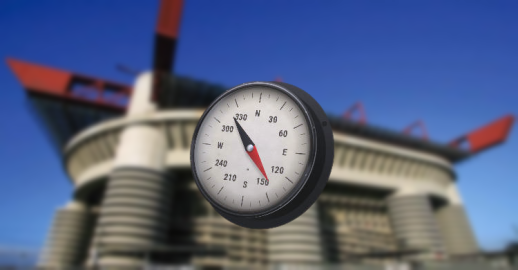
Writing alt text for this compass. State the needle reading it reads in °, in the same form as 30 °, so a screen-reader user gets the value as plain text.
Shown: 140 °
